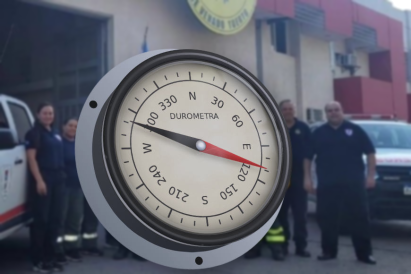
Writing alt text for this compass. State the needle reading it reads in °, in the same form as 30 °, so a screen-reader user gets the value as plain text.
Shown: 110 °
